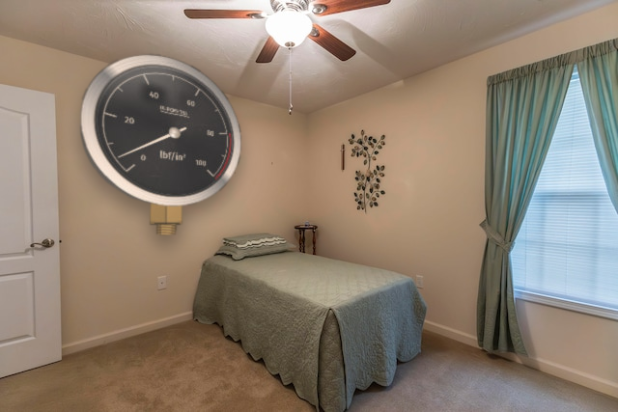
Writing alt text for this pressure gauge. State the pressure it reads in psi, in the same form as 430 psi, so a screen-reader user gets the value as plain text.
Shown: 5 psi
